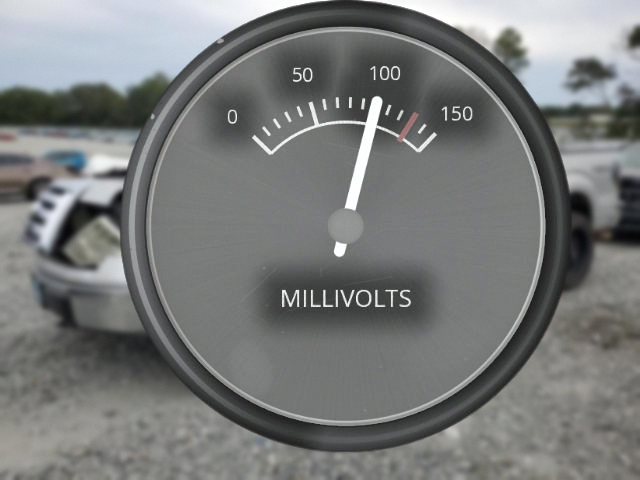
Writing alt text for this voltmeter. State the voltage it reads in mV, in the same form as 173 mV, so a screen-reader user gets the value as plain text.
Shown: 100 mV
